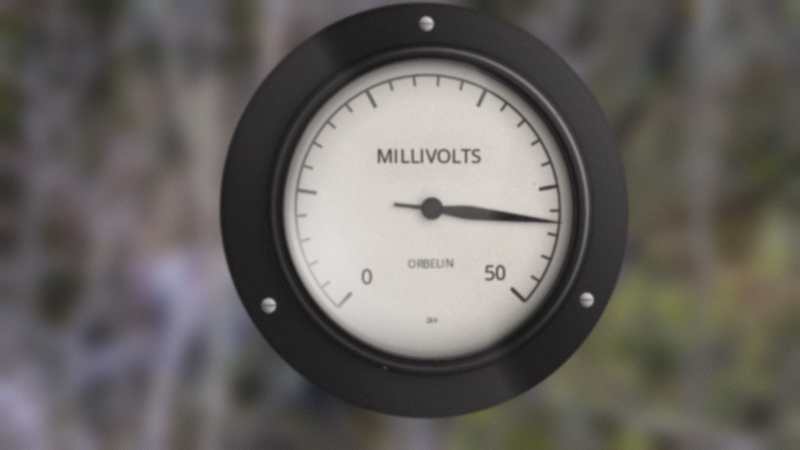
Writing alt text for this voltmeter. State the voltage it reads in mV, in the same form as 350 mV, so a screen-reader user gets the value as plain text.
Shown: 43 mV
